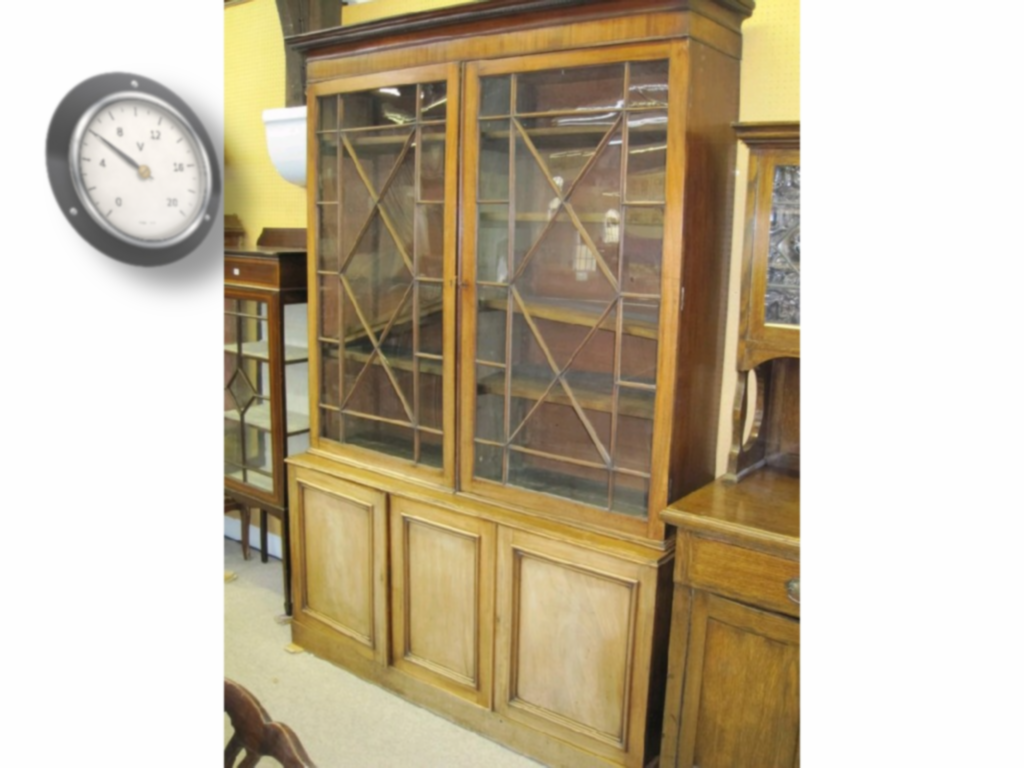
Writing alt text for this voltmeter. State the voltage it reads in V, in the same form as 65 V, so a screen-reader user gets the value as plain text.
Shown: 6 V
